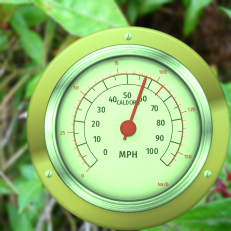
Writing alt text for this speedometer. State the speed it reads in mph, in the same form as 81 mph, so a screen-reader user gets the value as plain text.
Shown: 57.5 mph
